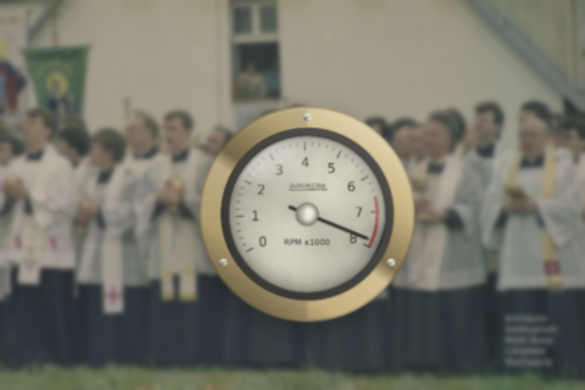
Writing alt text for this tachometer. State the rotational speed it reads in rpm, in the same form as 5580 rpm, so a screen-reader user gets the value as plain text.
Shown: 7800 rpm
